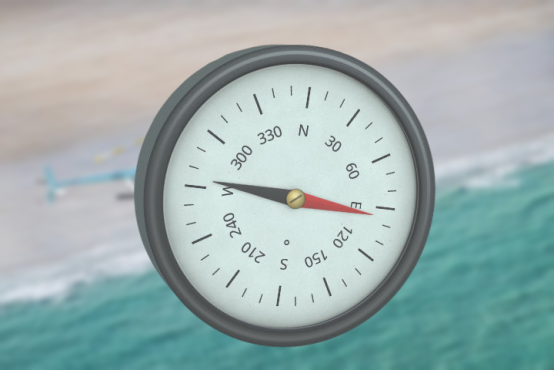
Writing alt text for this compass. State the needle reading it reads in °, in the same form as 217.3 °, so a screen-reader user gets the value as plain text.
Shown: 95 °
